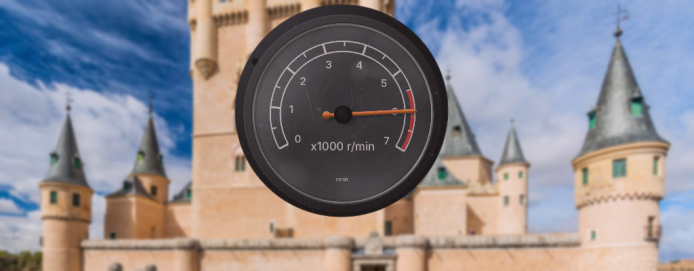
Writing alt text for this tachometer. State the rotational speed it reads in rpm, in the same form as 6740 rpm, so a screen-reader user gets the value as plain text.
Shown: 6000 rpm
